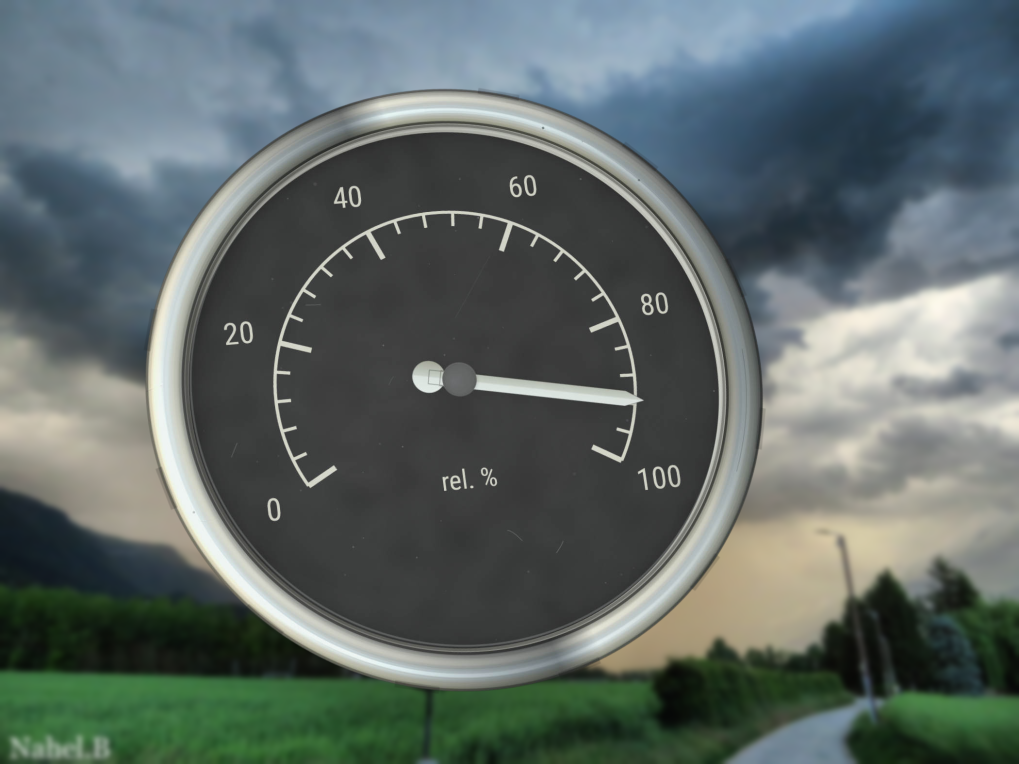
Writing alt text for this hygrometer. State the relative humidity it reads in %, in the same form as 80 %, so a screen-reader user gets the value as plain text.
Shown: 92 %
